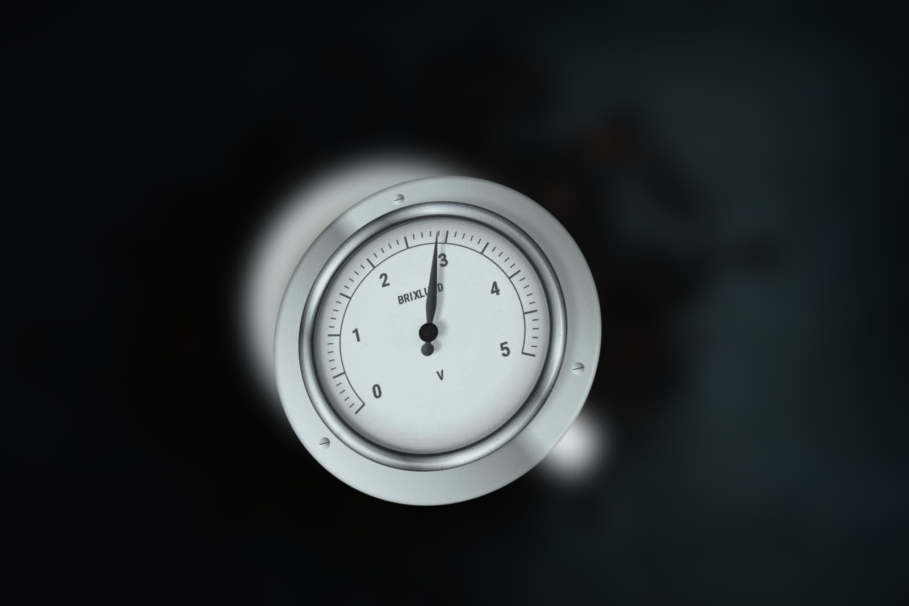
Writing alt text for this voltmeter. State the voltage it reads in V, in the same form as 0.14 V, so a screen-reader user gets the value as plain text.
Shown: 2.9 V
